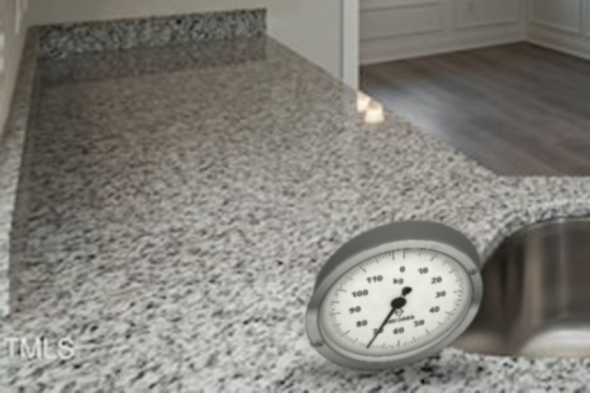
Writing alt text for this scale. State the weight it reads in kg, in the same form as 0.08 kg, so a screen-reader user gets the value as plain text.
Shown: 70 kg
